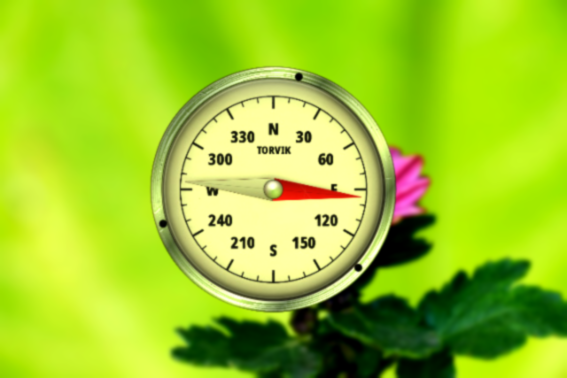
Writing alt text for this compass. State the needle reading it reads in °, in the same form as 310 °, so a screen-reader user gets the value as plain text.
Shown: 95 °
